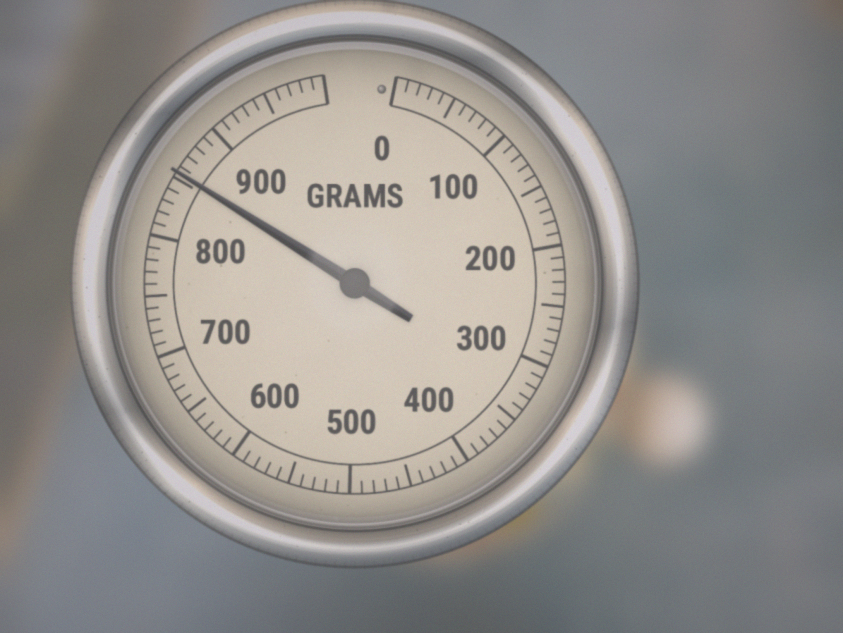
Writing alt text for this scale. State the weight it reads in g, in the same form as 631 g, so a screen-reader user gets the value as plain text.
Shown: 855 g
